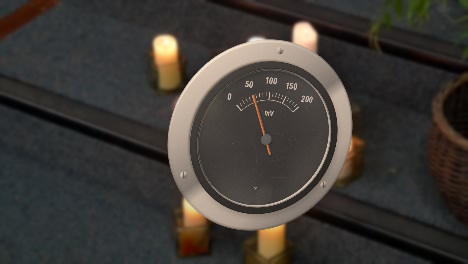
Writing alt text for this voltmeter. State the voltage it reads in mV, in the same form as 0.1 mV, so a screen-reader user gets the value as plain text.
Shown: 50 mV
